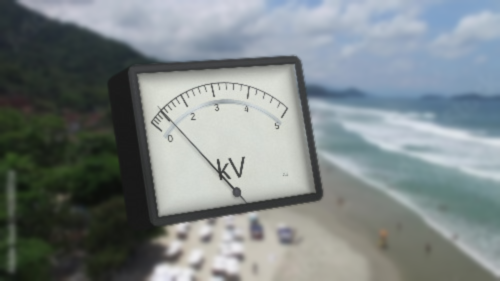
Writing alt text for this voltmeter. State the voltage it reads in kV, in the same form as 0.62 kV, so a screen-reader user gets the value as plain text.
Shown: 1 kV
